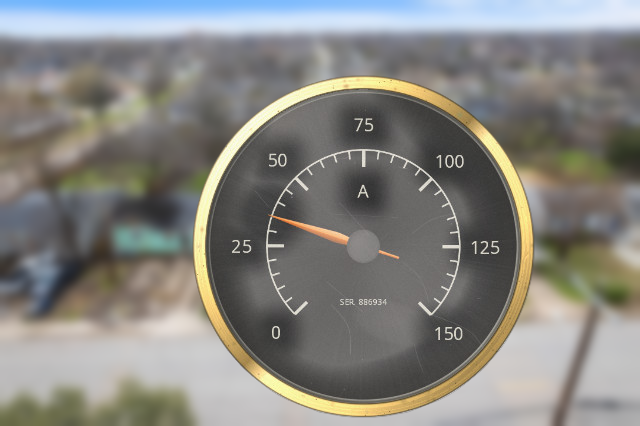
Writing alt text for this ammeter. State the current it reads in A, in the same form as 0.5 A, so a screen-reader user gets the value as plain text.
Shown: 35 A
